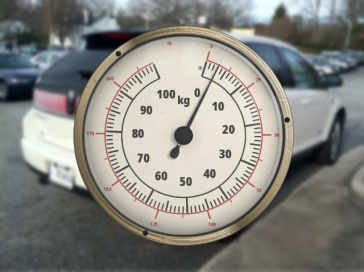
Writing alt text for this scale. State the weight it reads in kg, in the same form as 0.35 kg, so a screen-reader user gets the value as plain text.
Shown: 3 kg
